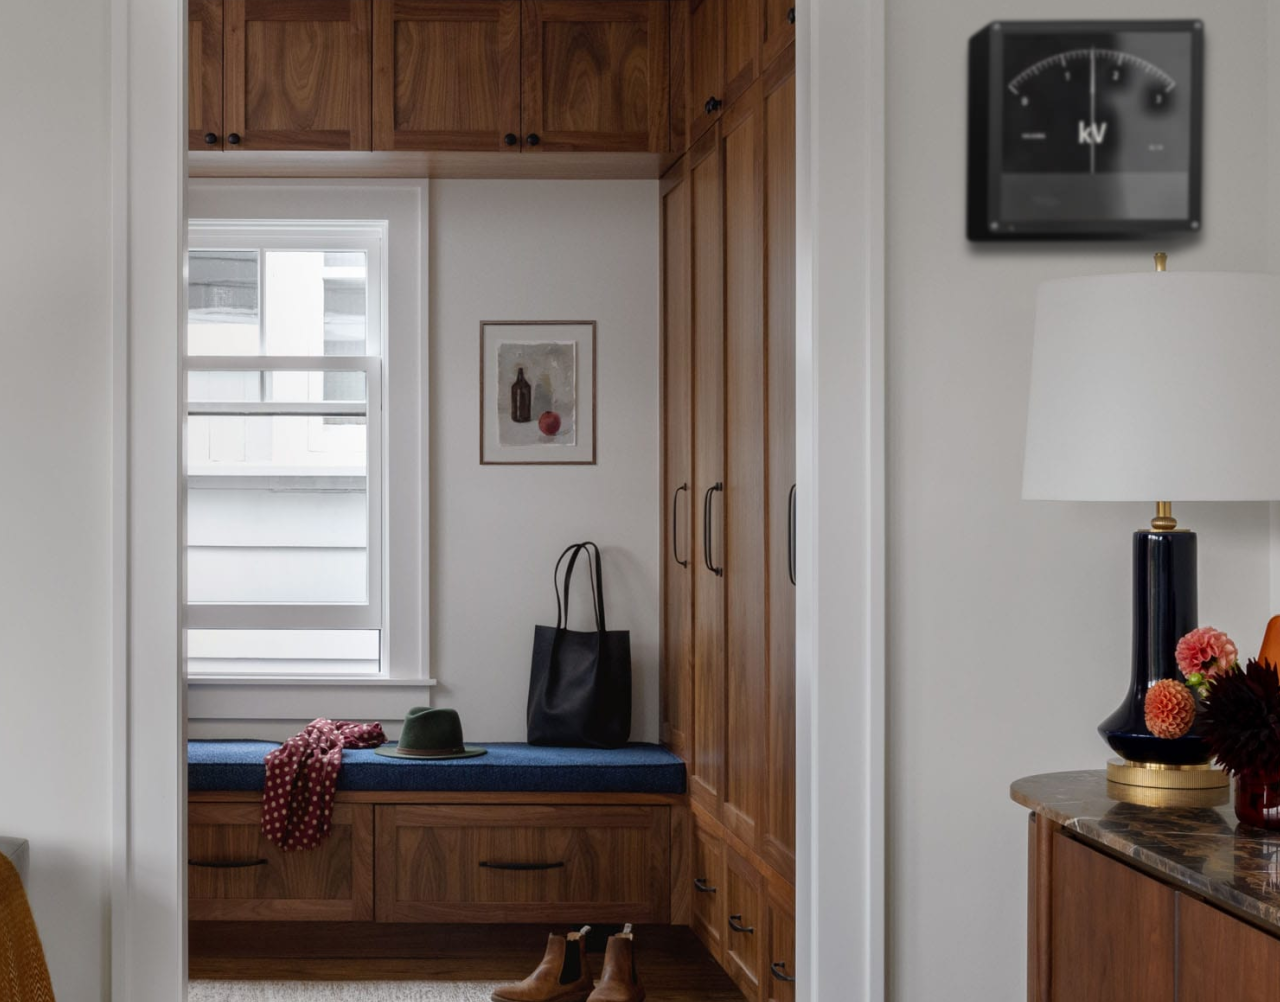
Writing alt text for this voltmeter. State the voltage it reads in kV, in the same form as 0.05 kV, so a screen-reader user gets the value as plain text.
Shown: 1.5 kV
